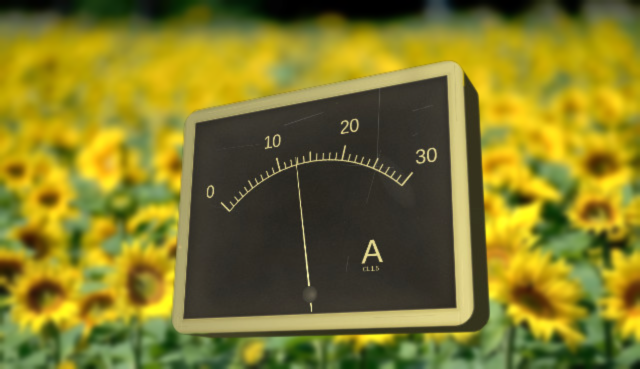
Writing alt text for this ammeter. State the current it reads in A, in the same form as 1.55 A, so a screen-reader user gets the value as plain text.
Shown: 13 A
